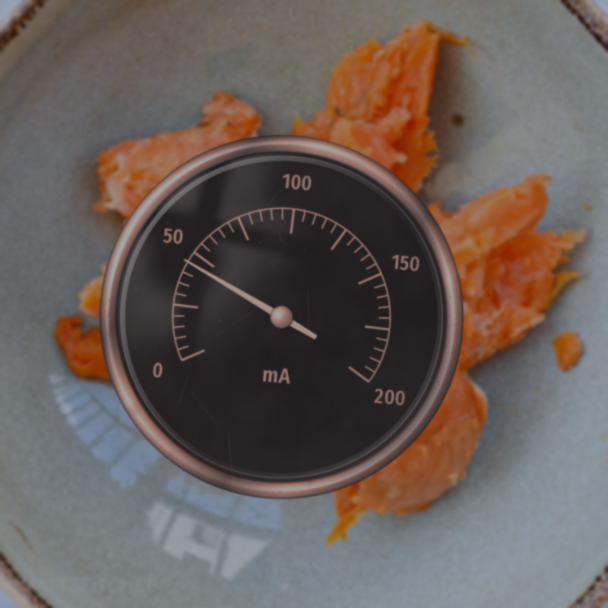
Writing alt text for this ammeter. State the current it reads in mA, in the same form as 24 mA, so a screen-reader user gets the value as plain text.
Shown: 45 mA
